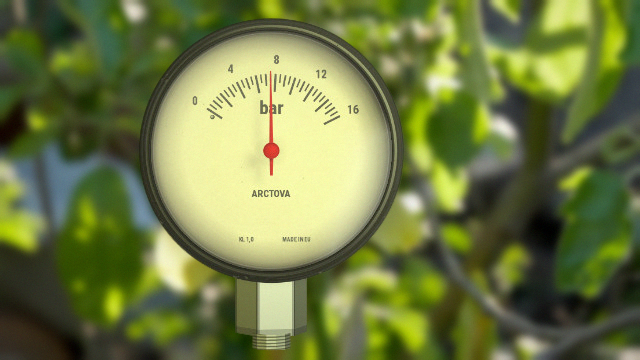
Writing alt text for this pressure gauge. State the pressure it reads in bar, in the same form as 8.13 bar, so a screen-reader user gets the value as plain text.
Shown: 7.5 bar
